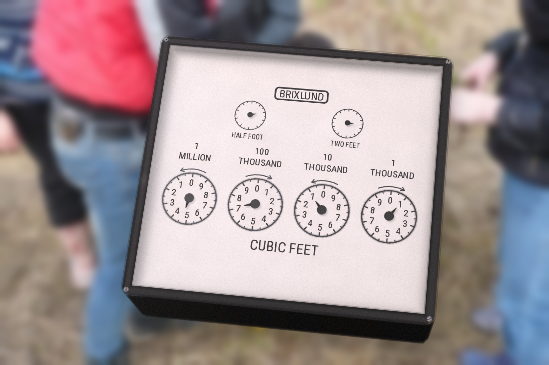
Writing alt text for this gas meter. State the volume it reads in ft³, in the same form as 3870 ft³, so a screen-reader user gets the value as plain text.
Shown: 471100 ft³
